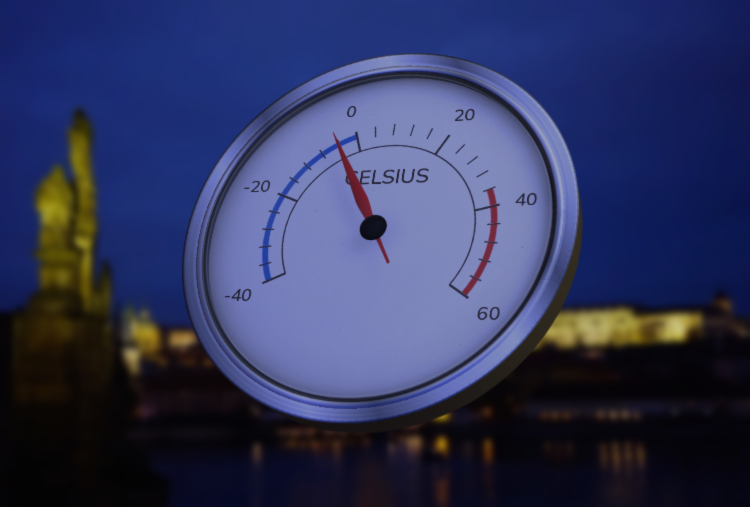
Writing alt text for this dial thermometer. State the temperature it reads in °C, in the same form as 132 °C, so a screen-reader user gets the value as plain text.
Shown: -4 °C
